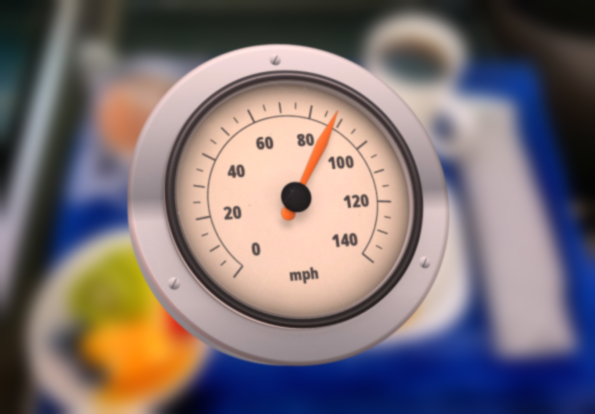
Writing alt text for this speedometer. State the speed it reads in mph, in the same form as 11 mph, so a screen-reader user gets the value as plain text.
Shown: 87.5 mph
